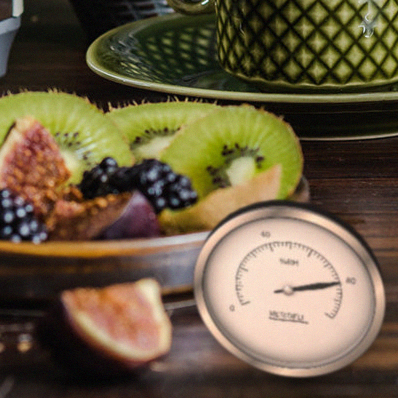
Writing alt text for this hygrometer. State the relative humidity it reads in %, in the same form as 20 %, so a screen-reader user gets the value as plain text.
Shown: 80 %
